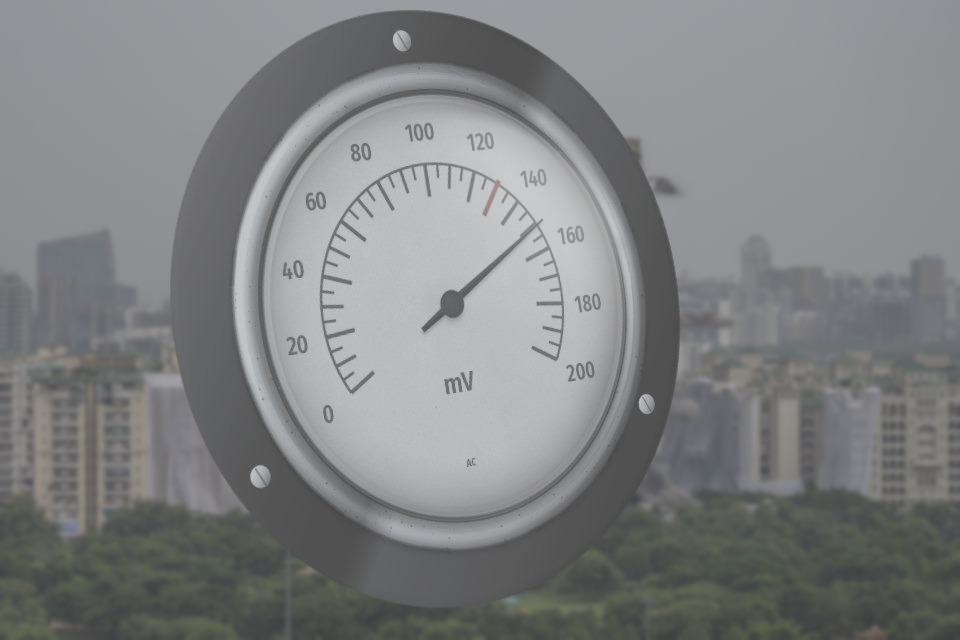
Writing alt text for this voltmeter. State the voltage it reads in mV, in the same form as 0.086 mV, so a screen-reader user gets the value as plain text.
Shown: 150 mV
